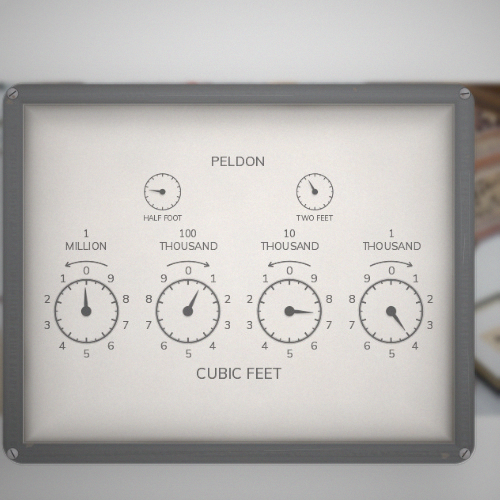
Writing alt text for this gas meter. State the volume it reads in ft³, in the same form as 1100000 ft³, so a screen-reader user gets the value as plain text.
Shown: 7400 ft³
